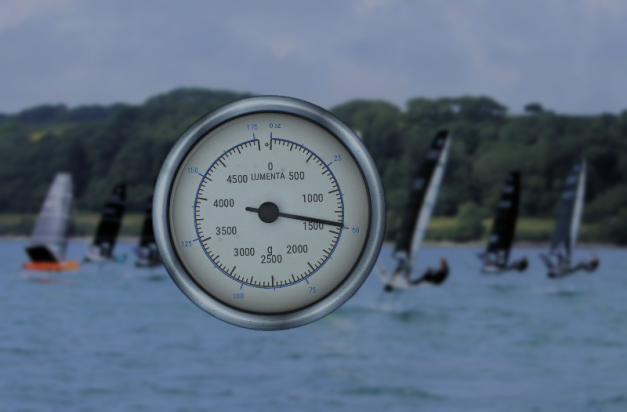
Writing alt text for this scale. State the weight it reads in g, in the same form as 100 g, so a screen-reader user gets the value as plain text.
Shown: 1400 g
